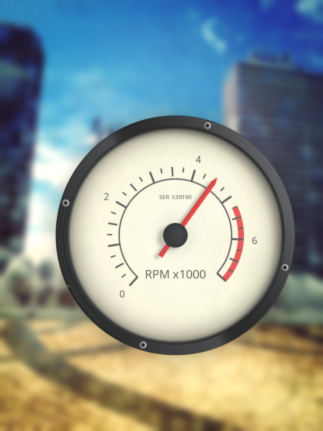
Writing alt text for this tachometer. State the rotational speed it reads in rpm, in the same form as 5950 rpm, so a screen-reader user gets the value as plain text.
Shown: 4500 rpm
